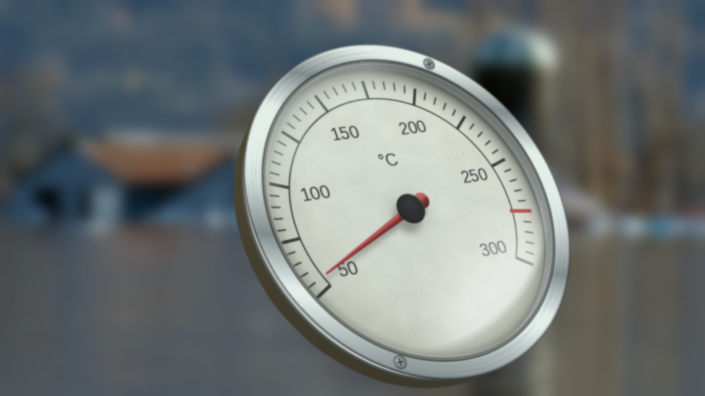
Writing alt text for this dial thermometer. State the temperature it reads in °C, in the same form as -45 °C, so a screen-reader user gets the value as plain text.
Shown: 55 °C
